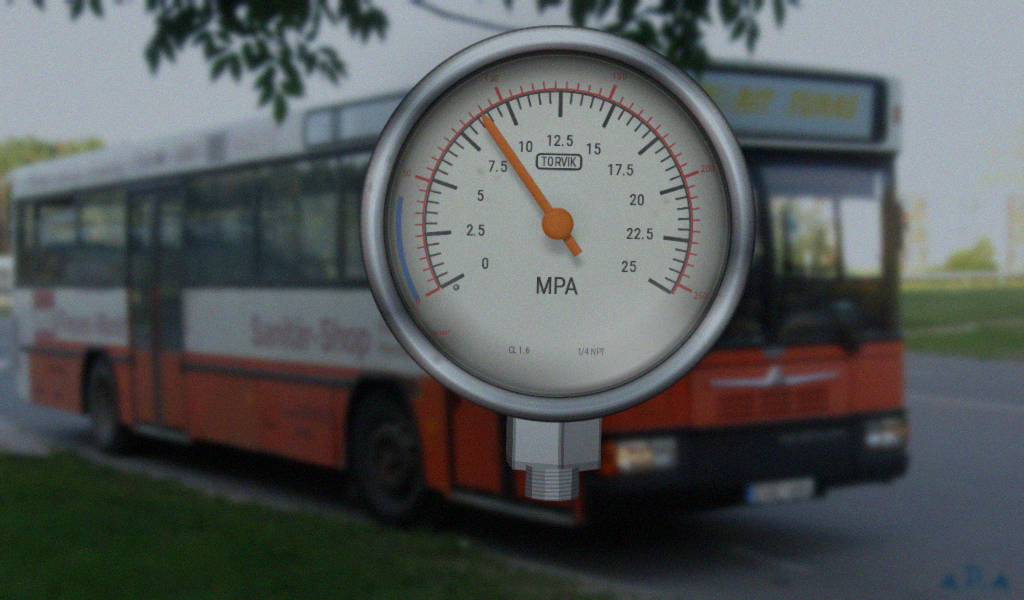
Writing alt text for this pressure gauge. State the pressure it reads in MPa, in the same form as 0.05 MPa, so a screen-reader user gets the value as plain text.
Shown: 8.75 MPa
